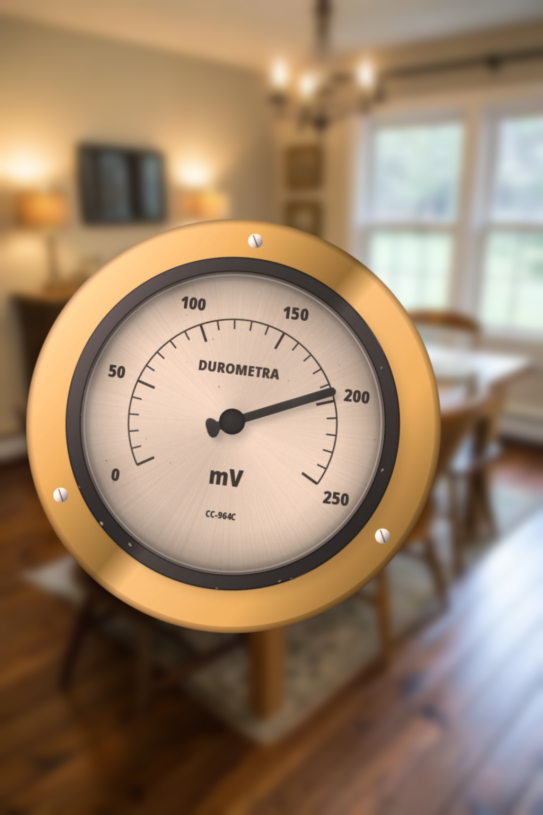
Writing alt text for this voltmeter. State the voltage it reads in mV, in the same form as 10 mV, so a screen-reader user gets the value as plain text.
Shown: 195 mV
